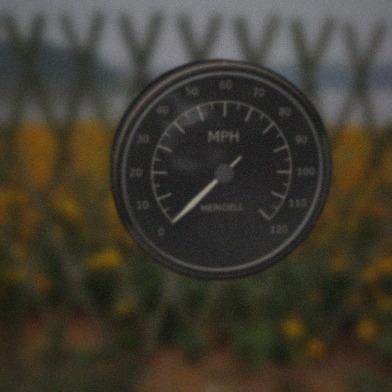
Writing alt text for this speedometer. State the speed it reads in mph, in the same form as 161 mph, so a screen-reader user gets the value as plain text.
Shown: 0 mph
